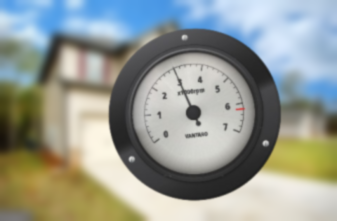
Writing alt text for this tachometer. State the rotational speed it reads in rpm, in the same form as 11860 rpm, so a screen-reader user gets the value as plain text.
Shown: 3000 rpm
